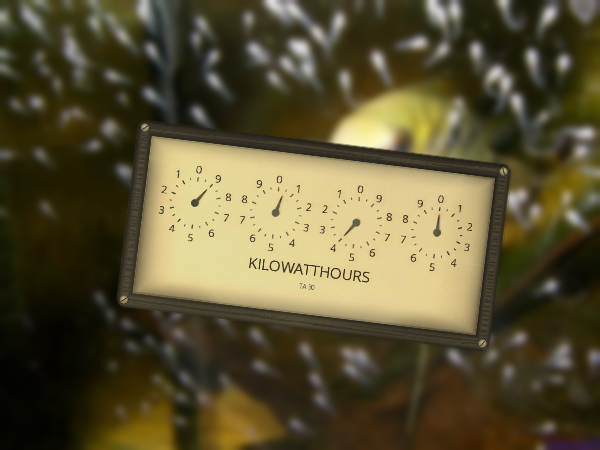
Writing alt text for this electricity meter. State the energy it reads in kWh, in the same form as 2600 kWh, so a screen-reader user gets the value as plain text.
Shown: 9040 kWh
